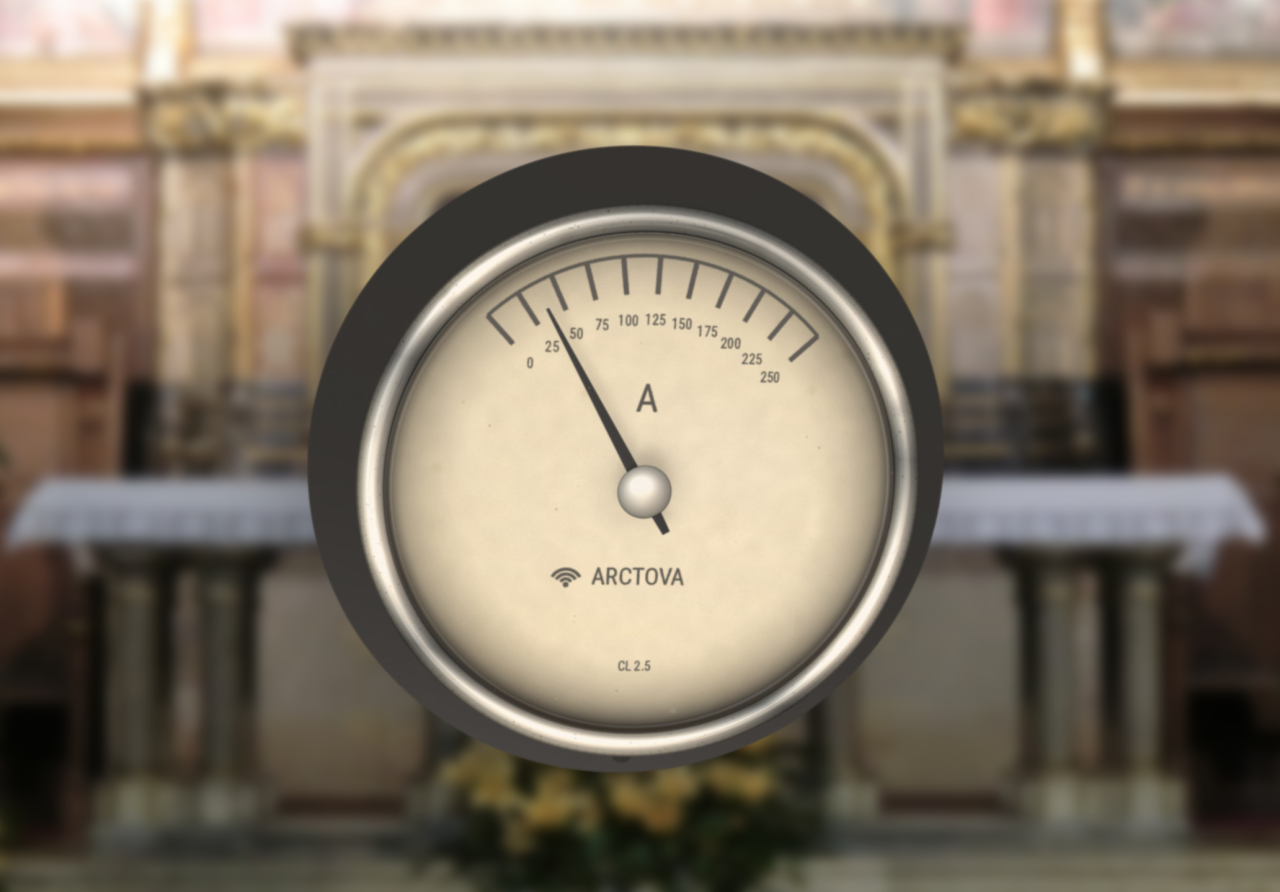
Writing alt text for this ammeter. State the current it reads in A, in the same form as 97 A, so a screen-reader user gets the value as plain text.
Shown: 37.5 A
